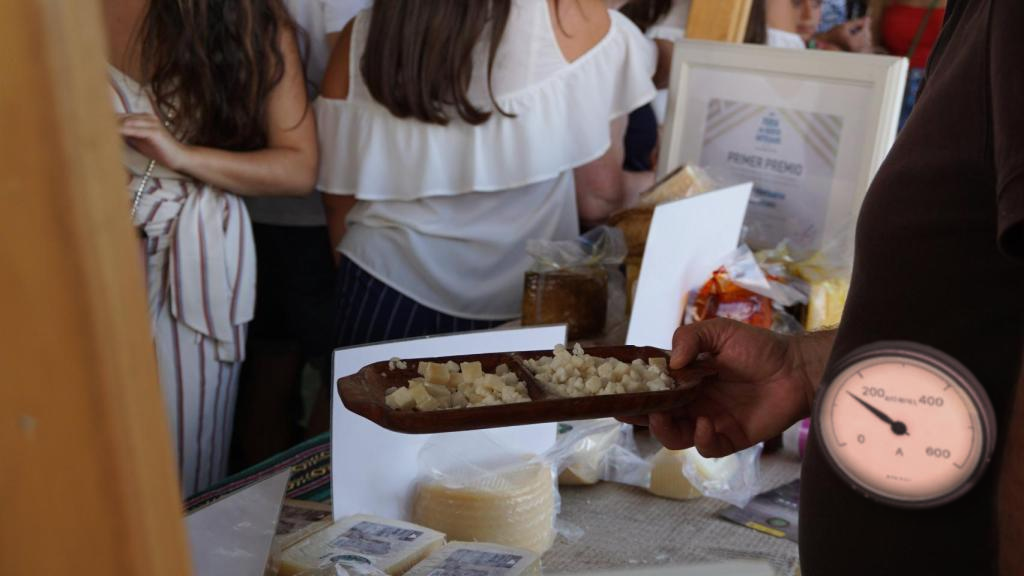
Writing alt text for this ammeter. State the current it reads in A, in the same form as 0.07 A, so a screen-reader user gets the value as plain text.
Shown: 150 A
